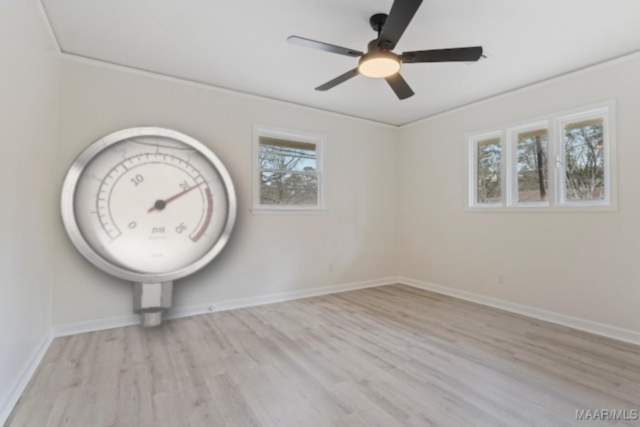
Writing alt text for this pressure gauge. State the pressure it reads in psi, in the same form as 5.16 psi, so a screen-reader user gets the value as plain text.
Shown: 21 psi
